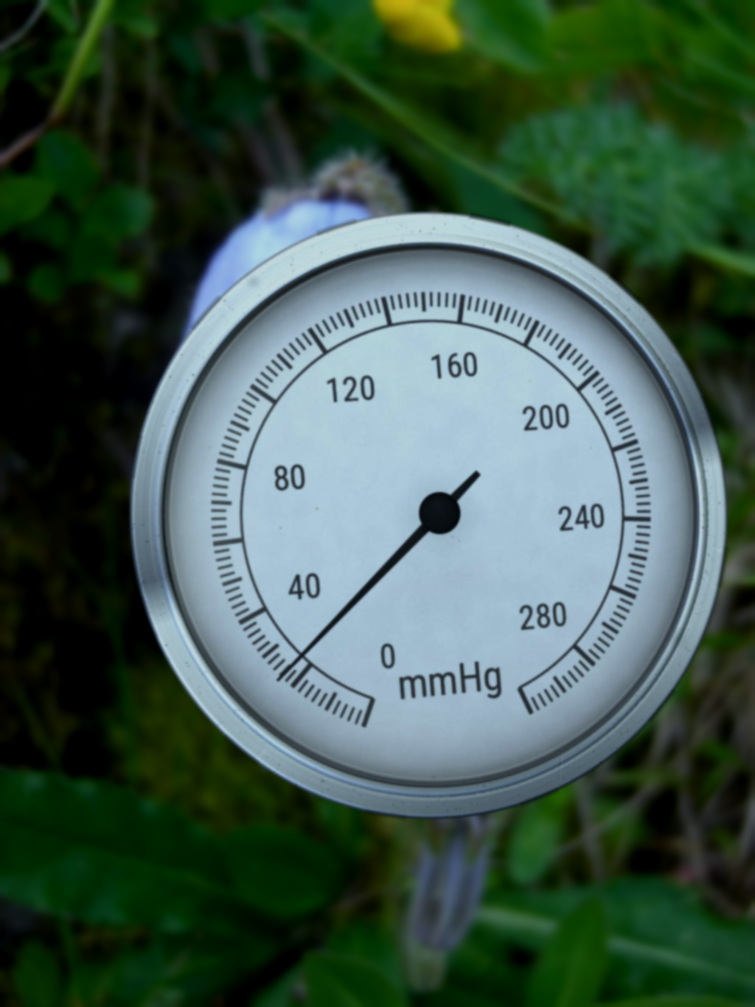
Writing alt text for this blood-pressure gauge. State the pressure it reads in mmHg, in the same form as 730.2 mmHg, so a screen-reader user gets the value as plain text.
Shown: 24 mmHg
